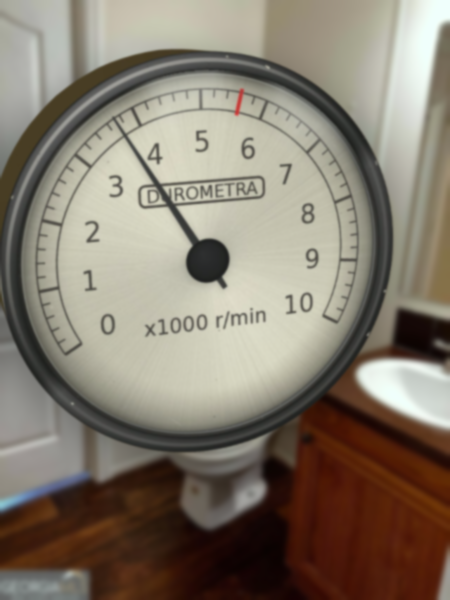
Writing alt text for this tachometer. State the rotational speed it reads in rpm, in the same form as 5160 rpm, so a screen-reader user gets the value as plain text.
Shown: 3700 rpm
